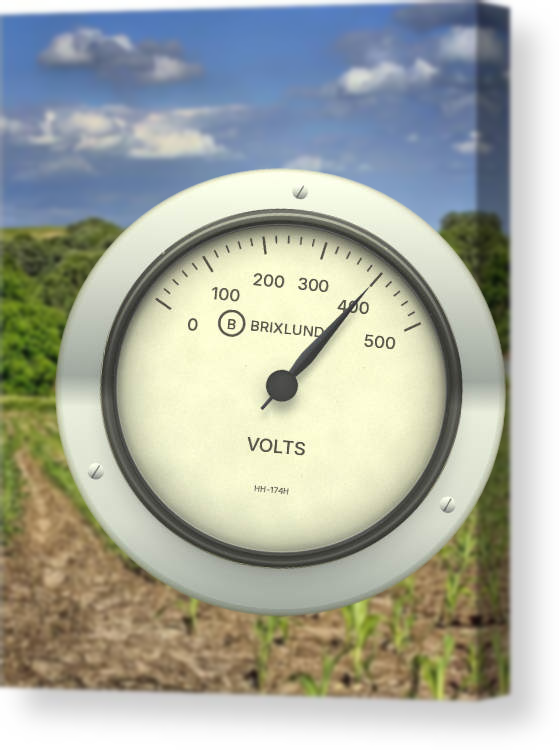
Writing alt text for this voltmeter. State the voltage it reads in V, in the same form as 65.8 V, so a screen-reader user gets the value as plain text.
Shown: 400 V
